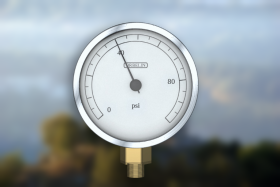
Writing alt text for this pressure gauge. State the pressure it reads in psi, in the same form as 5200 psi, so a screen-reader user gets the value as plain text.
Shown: 40 psi
